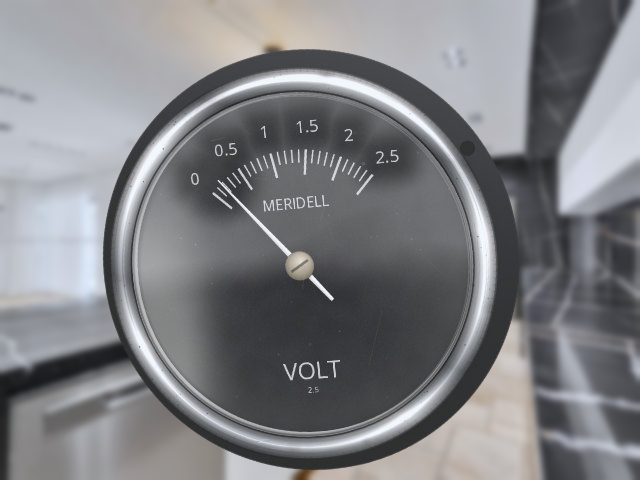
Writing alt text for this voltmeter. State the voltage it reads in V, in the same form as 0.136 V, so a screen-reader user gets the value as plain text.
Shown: 0.2 V
